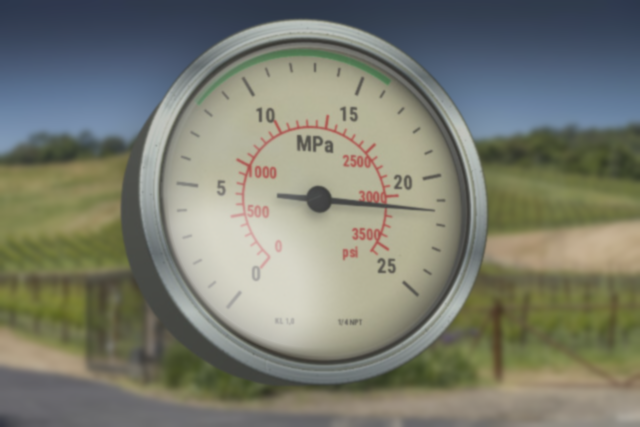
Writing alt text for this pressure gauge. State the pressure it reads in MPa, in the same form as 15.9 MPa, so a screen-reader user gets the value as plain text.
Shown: 21.5 MPa
